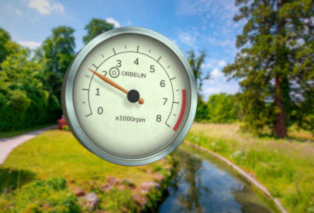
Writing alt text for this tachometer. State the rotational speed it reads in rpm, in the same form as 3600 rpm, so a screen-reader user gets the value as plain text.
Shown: 1750 rpm
